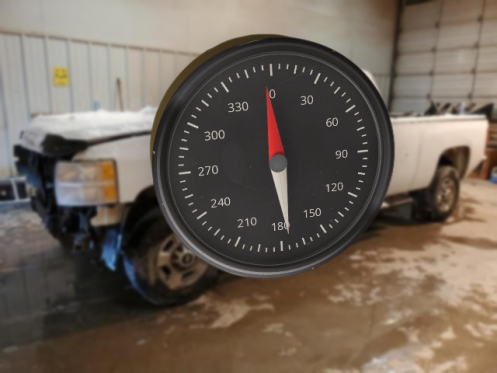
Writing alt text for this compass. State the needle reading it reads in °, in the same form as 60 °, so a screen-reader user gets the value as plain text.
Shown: 355 °
